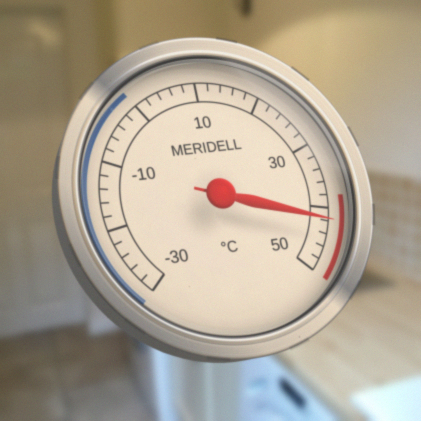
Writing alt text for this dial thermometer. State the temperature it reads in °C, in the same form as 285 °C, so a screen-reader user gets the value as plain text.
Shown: 42 °C
